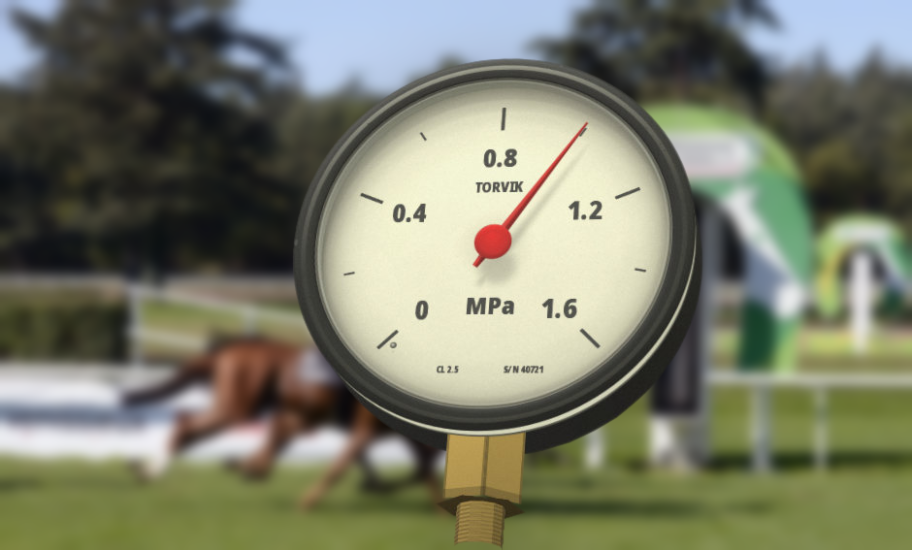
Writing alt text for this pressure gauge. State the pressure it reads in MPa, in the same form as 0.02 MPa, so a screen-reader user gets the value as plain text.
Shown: 1 MPa
